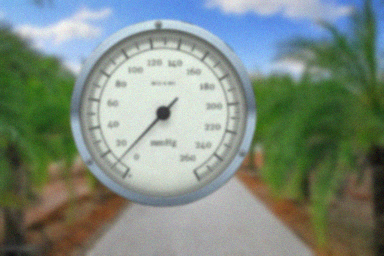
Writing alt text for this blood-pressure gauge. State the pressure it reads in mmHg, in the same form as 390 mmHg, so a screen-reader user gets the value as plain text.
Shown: 10 mmHg
